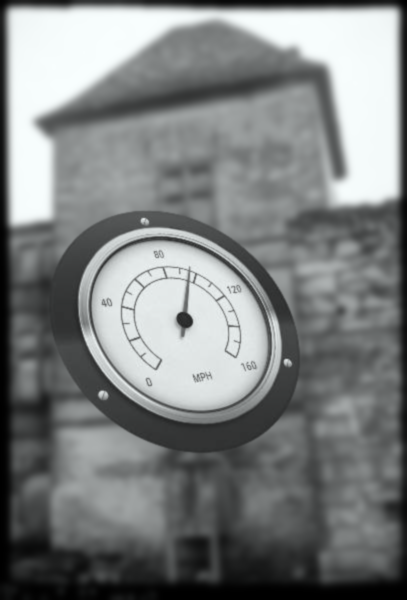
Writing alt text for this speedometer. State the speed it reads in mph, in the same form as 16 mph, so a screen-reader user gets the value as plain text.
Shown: 95 mph
